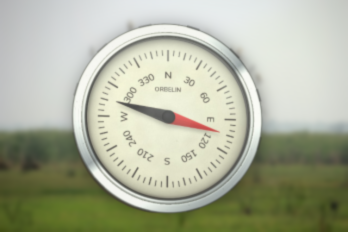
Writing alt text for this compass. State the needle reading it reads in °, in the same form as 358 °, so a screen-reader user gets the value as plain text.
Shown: 105 °
